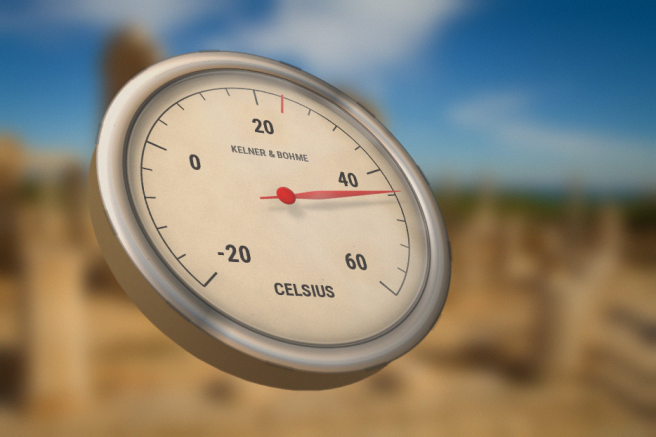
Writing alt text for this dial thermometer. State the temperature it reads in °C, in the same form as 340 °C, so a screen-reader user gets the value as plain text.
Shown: 44 °C
